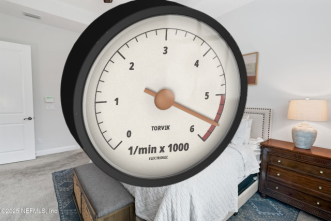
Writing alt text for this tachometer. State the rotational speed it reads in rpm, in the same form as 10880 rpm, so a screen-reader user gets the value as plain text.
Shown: 5600 rpm
